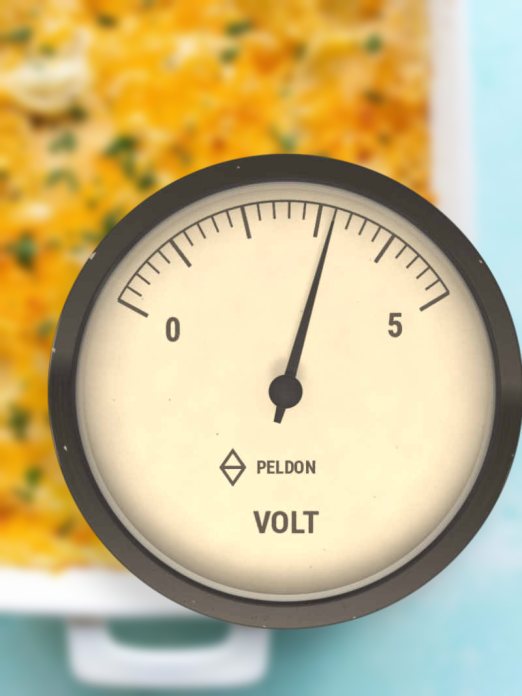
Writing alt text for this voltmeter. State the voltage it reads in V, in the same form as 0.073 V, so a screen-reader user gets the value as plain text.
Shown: 3.2 V
